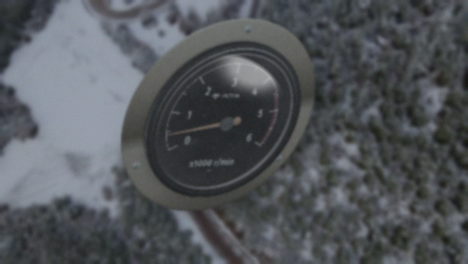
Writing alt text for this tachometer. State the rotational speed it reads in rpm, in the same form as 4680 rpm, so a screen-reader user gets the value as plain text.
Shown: 500 rpm
